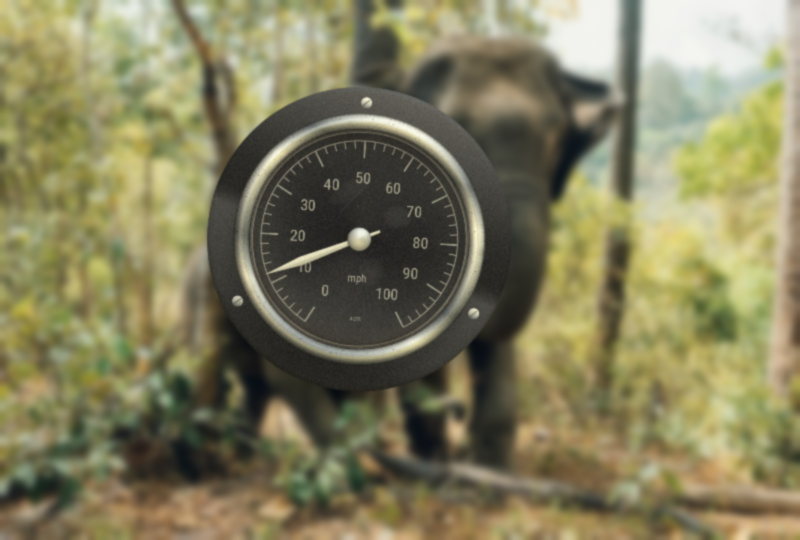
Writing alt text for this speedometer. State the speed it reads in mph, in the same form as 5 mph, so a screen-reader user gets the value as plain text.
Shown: 12 mph
